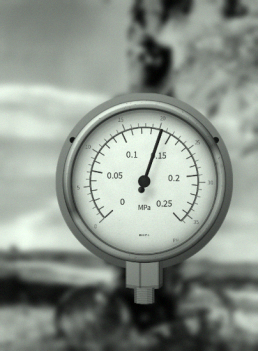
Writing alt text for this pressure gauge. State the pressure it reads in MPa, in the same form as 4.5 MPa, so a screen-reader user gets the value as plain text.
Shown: 0.14 MPa
